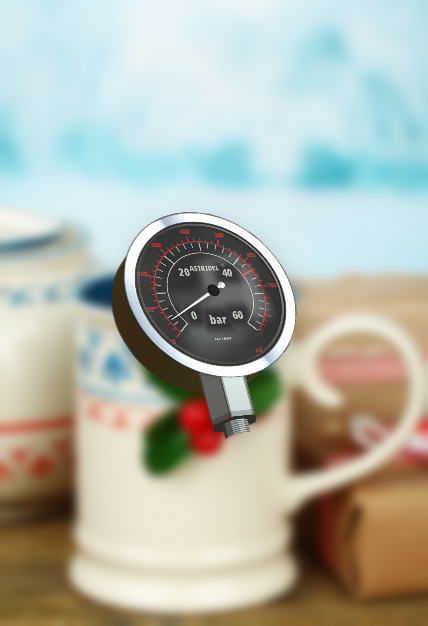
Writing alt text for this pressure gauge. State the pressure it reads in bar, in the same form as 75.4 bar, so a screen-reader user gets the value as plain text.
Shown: 3 bar
